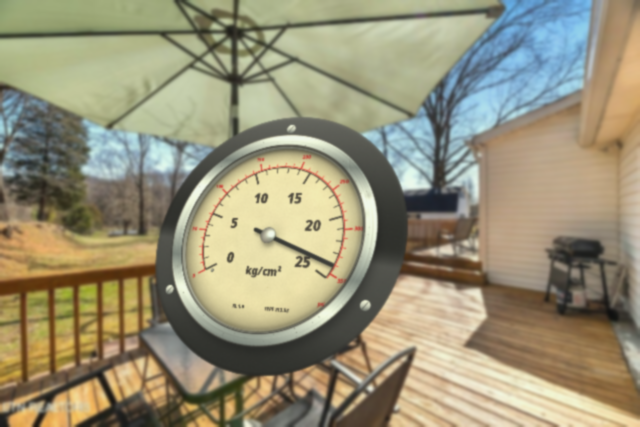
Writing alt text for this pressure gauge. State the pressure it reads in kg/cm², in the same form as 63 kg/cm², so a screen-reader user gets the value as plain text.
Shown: 24 kg/cm²
